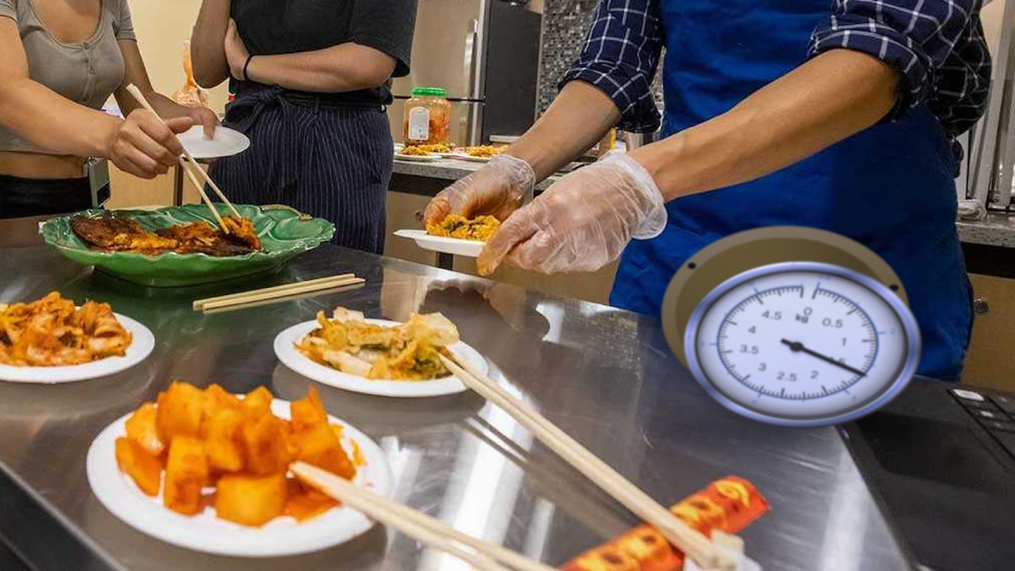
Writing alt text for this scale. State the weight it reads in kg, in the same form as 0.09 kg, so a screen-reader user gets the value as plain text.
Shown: 1.5 kg
